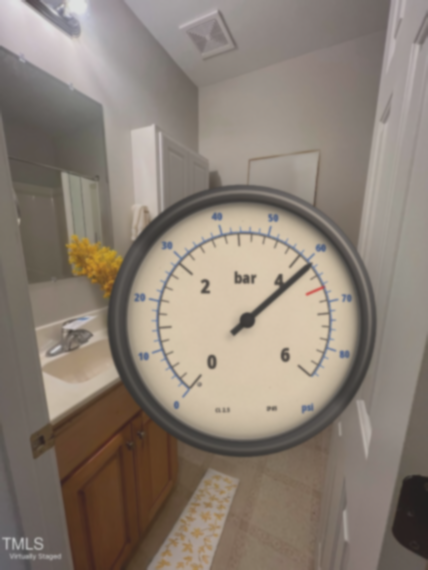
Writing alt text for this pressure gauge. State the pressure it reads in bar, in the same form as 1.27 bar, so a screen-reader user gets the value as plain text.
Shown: 4.2 bar
